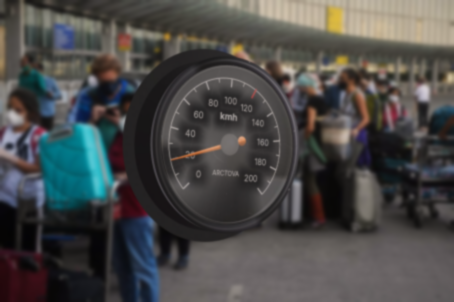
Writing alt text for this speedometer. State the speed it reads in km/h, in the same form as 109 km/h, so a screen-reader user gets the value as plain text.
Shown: 20 km/h
